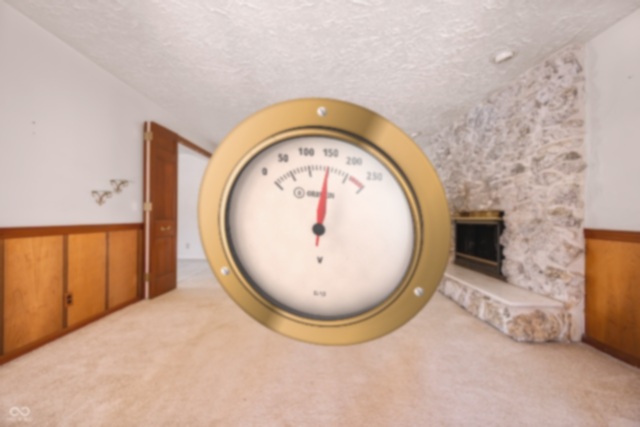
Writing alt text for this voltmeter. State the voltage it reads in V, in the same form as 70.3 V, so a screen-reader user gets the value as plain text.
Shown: 150 V
